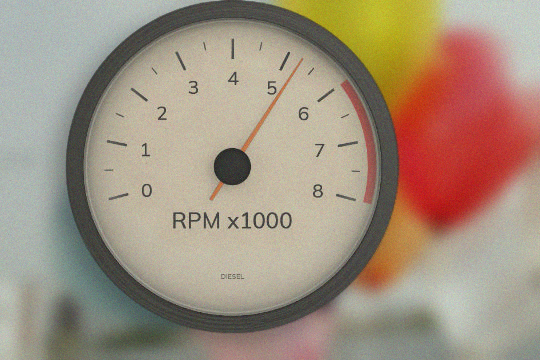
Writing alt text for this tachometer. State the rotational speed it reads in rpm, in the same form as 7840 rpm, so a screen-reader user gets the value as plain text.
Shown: 5250 rpm
